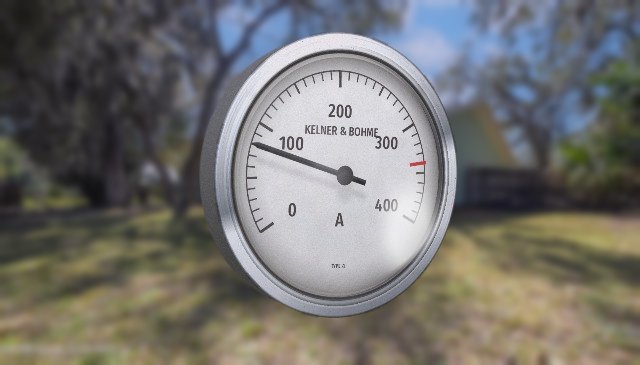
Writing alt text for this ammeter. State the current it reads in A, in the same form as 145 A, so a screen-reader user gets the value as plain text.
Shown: 80 A
